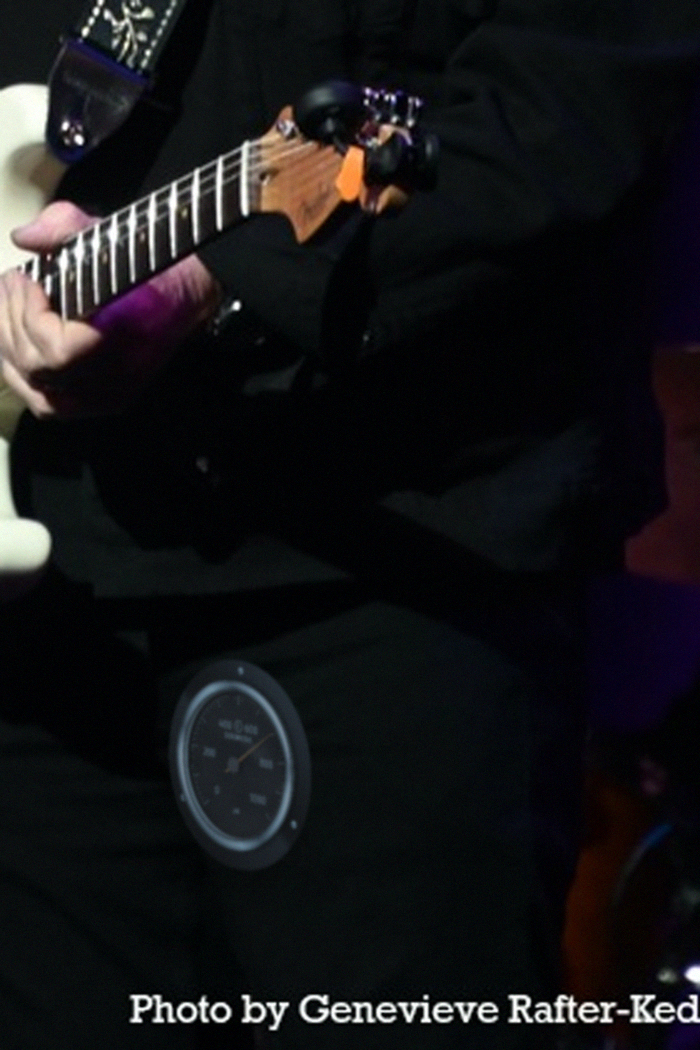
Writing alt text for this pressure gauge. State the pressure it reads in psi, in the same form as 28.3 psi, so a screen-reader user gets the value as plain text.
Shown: 700 psi
